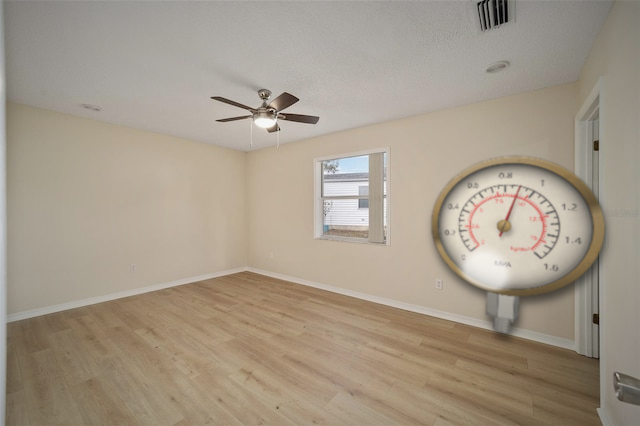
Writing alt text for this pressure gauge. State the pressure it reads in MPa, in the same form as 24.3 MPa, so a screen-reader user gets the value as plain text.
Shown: 0.9 MPa
